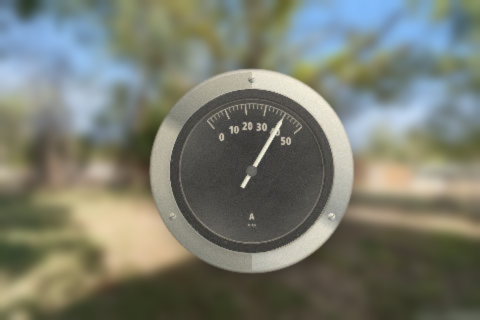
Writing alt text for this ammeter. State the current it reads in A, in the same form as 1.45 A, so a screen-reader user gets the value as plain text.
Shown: 40 A
